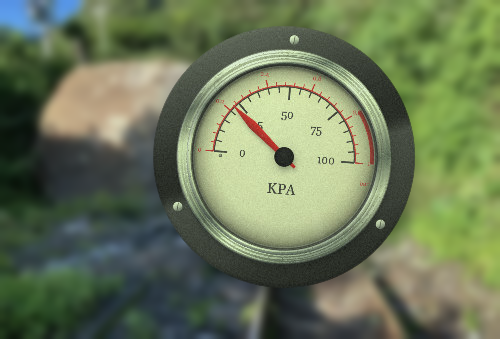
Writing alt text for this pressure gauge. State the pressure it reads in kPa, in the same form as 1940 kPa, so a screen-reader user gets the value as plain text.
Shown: 22.5 kPa
